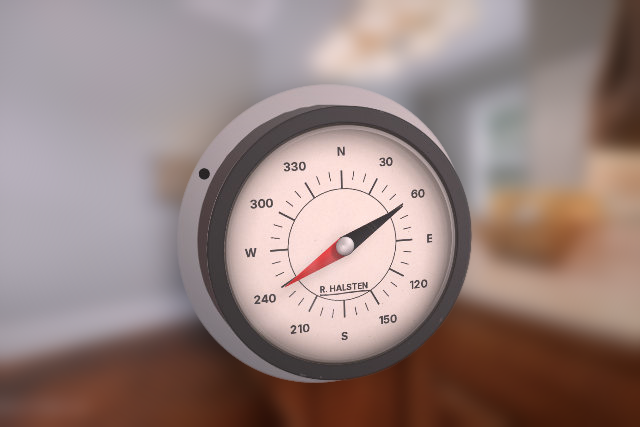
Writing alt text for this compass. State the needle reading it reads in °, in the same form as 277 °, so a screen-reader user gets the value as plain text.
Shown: 240 °
